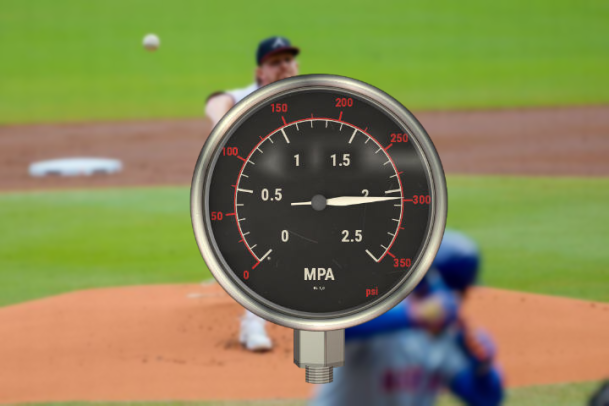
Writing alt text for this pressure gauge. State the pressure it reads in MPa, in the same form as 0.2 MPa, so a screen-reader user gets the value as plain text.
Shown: 2.05 MPa
